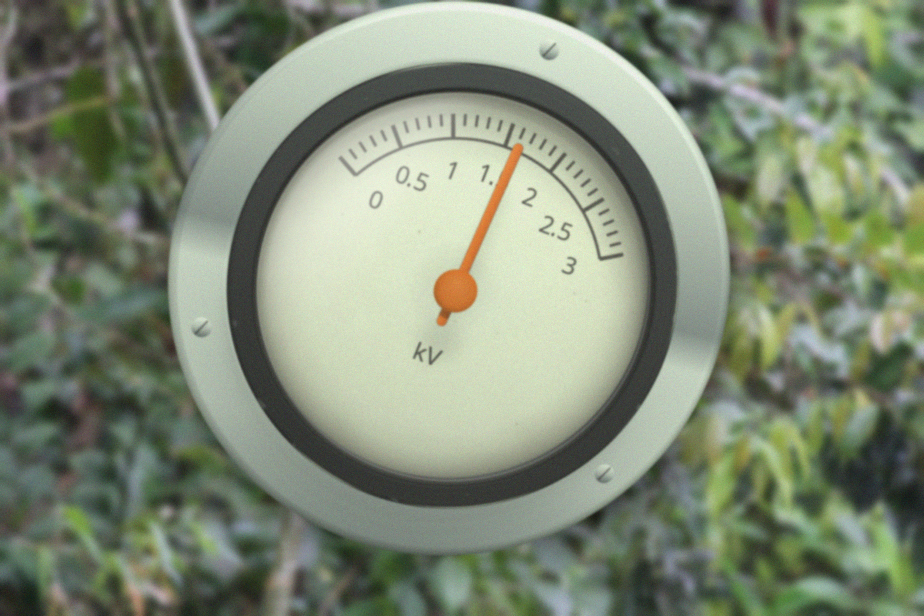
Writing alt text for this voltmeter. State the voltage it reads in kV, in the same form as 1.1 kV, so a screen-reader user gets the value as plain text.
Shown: 1.6 kV
